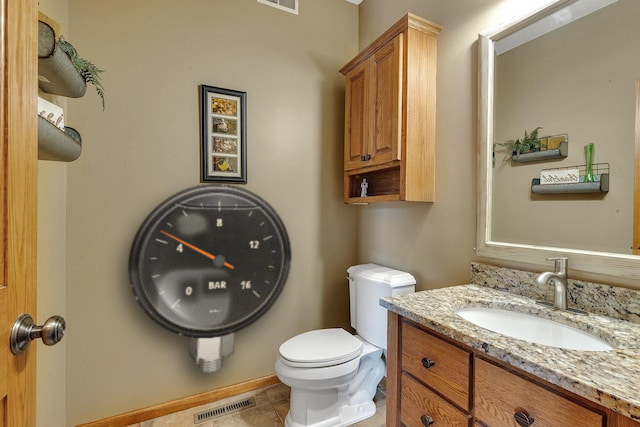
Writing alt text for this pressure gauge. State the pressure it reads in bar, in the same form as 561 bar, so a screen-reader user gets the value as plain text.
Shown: 4.5 bar
